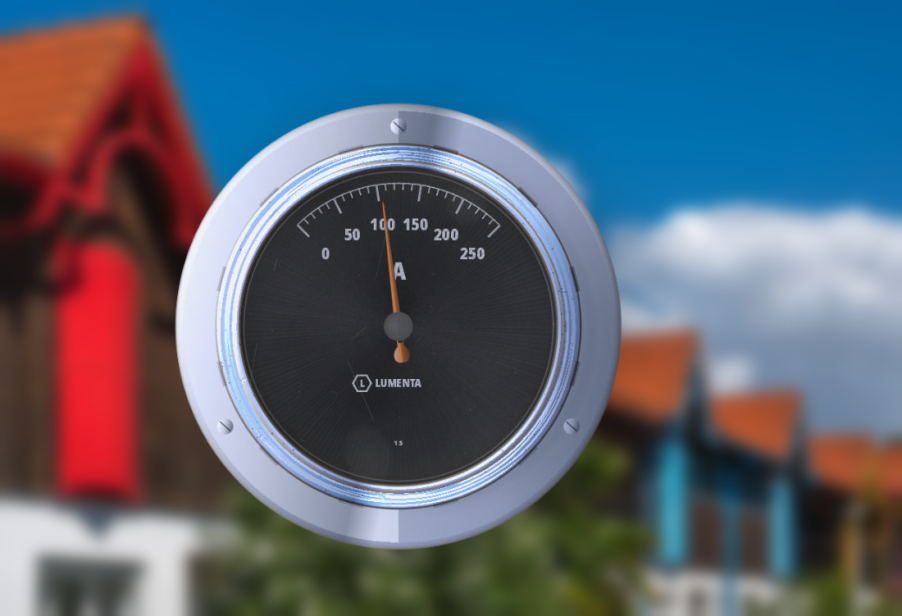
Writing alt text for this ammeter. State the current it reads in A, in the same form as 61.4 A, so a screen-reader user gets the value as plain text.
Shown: 105 A
